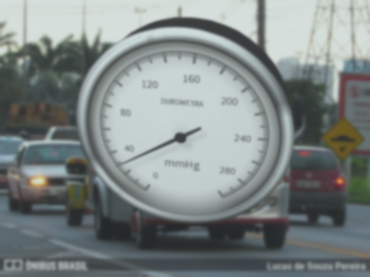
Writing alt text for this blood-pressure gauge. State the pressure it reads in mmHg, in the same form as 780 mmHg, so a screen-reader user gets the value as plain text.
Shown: 30 mmHg
